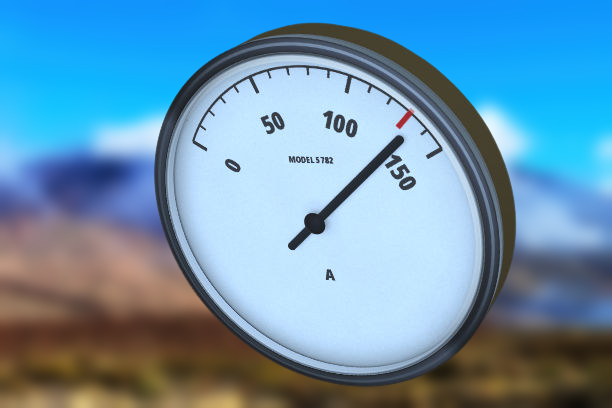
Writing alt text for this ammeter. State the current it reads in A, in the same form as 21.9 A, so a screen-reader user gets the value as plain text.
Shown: 135 A
